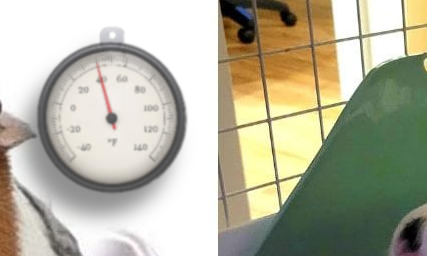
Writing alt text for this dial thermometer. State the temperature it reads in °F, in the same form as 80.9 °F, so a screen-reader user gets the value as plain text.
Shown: 40 °F
